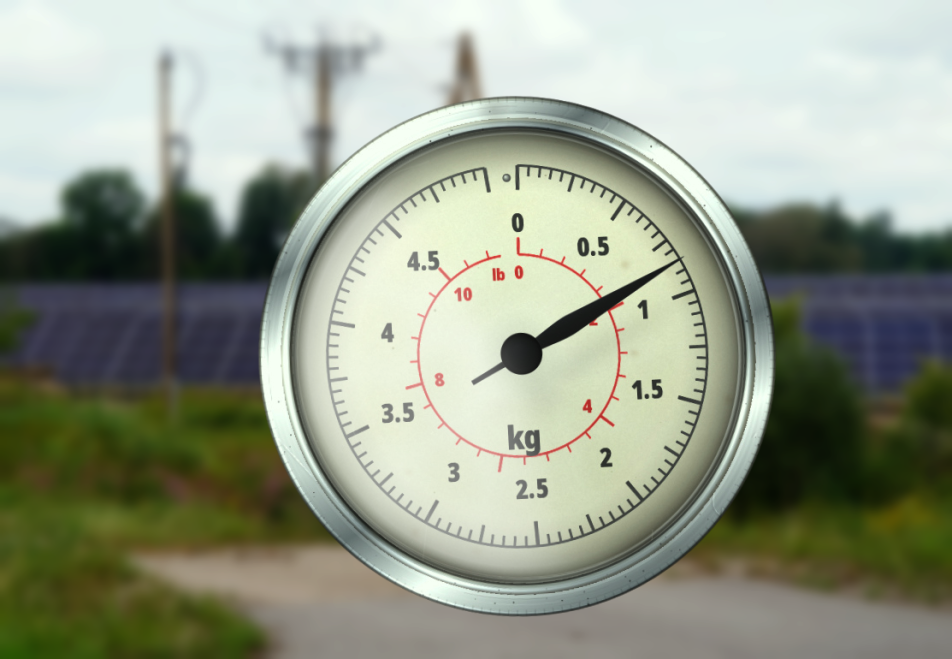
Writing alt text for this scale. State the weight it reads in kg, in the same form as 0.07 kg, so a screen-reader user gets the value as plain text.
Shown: 0.85 kg
